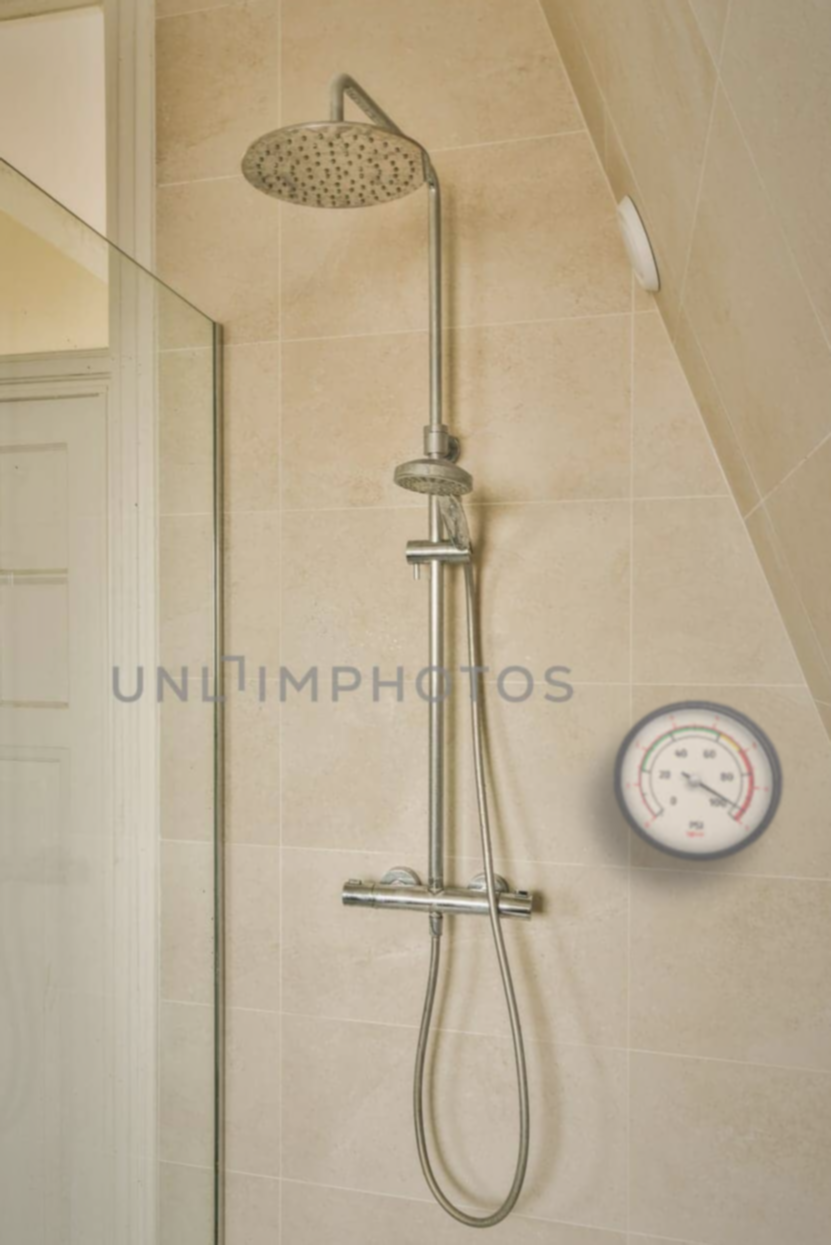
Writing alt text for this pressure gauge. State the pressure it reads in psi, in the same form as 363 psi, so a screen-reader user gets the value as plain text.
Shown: 95 psi
